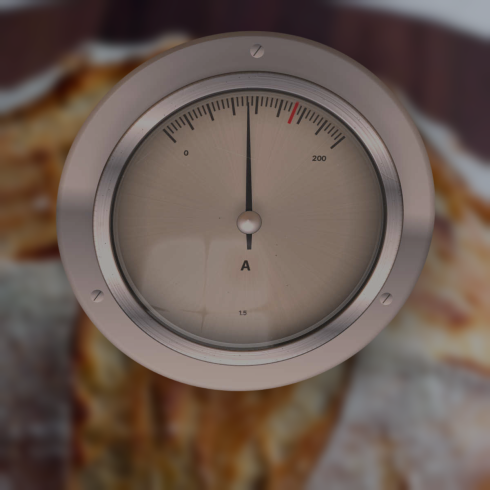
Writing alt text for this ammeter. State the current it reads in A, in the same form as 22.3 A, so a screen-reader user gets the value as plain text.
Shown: 90 A
